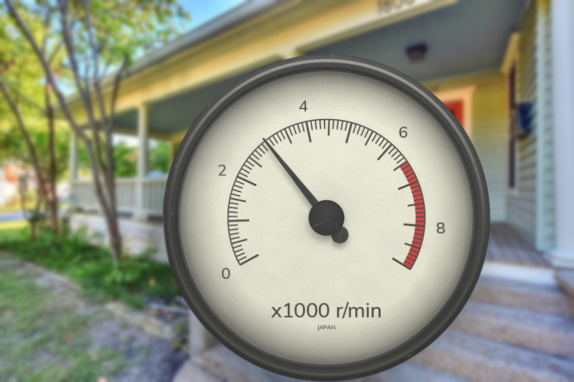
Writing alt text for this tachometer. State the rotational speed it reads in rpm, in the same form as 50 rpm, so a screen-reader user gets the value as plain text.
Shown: 3000 rpm
